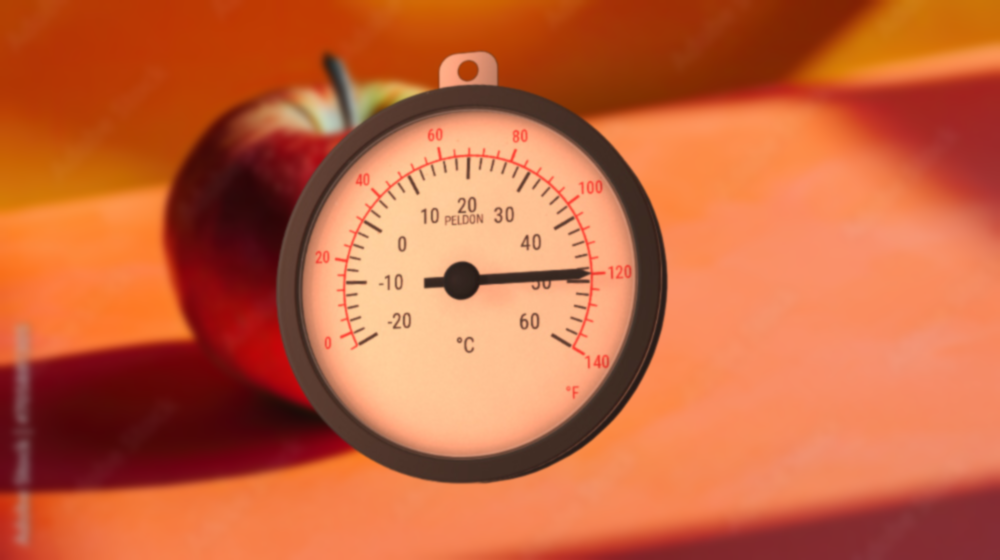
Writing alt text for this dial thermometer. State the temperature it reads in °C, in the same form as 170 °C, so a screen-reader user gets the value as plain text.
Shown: 49 °C
